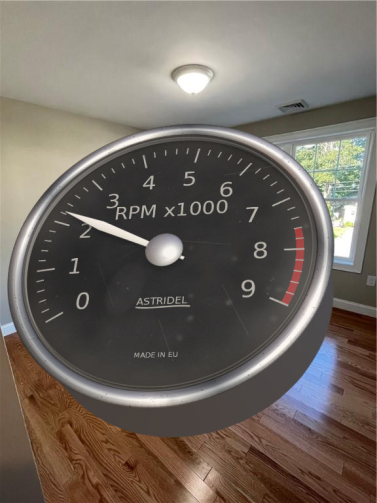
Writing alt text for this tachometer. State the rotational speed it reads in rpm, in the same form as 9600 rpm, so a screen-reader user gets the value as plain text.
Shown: 2200 rpm
